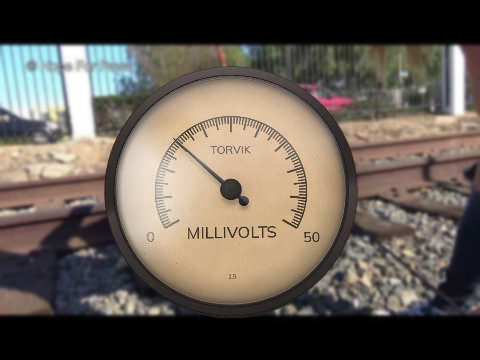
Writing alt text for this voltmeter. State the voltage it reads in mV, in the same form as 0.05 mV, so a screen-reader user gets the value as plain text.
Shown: 15 mV
